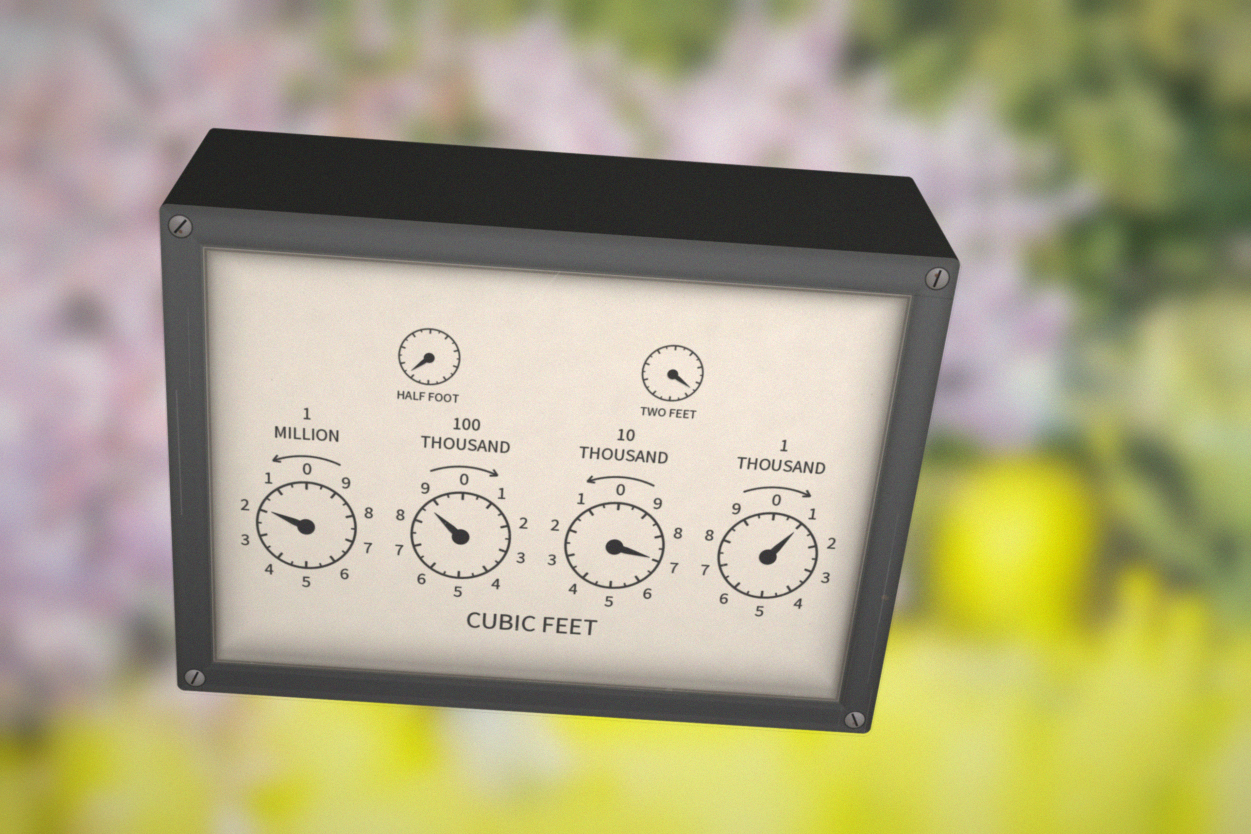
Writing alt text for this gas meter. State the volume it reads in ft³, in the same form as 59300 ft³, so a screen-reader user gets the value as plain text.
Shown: 187100 ft³
